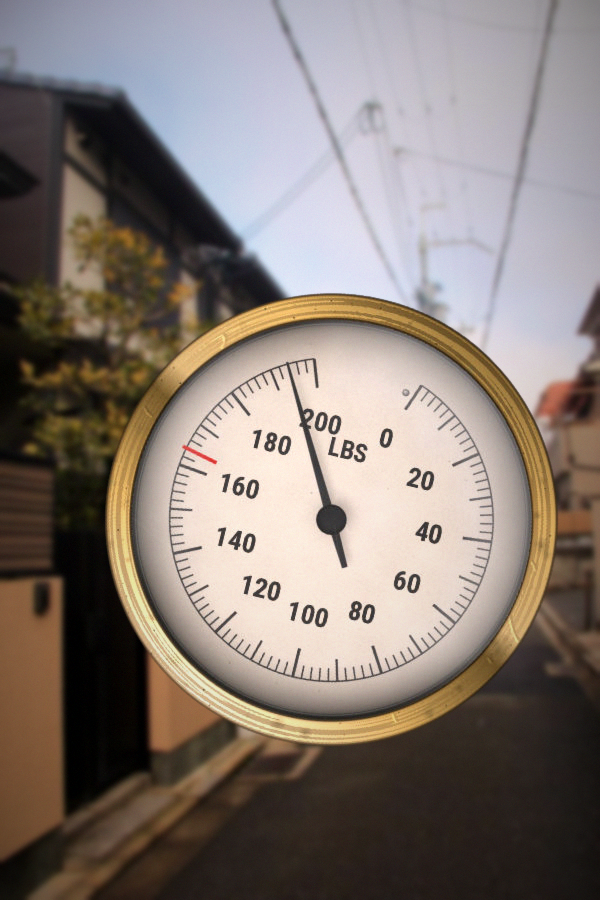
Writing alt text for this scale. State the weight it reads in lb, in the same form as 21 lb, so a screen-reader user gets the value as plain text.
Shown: 194 lb
